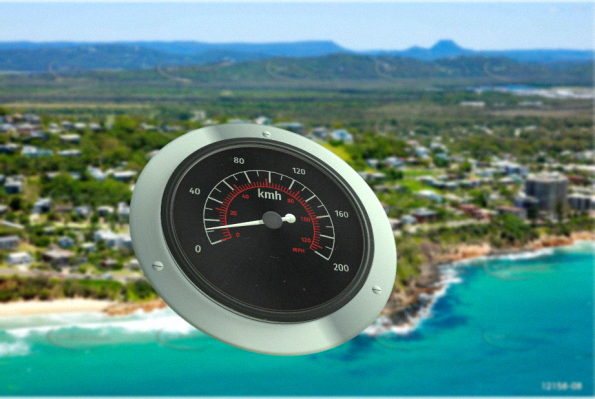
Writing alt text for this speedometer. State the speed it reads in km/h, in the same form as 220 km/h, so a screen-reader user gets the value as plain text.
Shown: 10 km/h
